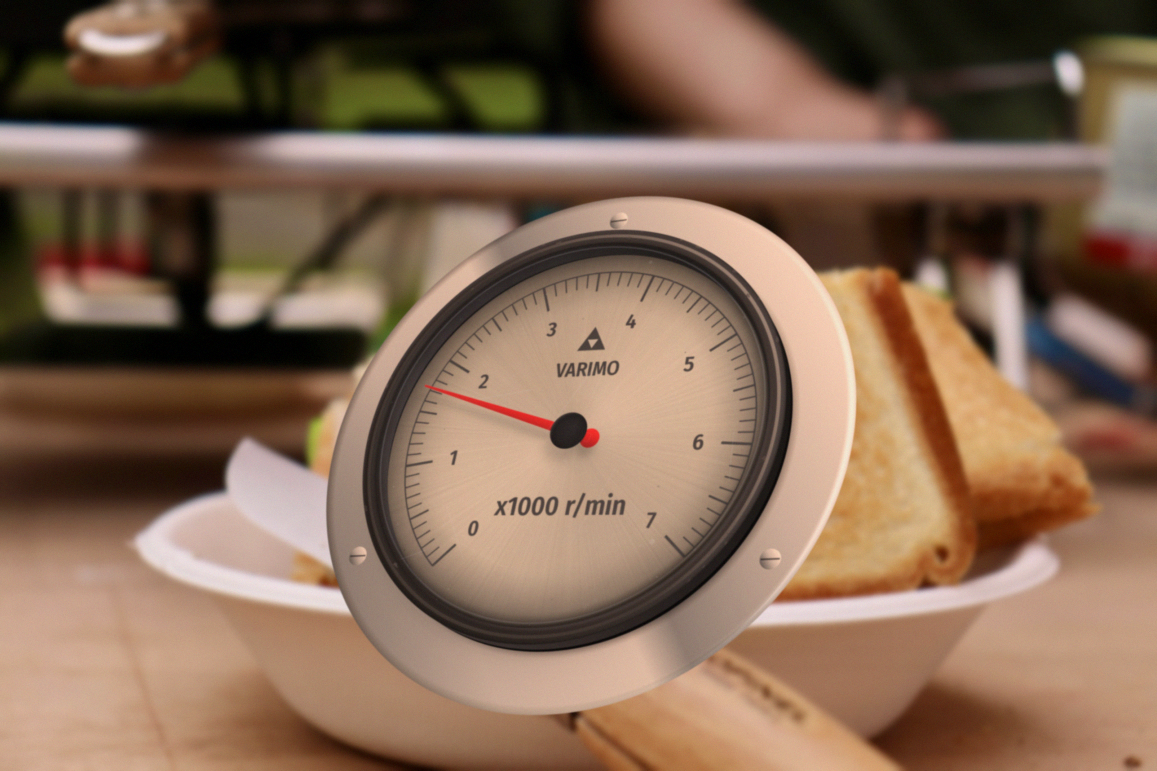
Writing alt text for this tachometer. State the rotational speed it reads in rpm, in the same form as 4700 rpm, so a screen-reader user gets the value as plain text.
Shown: 1700 rpm
